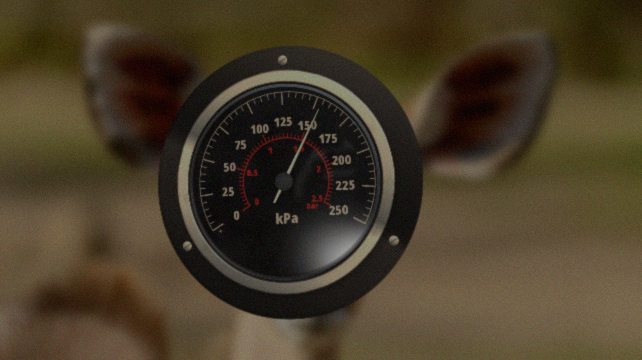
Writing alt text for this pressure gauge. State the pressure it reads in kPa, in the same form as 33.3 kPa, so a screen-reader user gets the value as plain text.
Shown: 155 kPa
